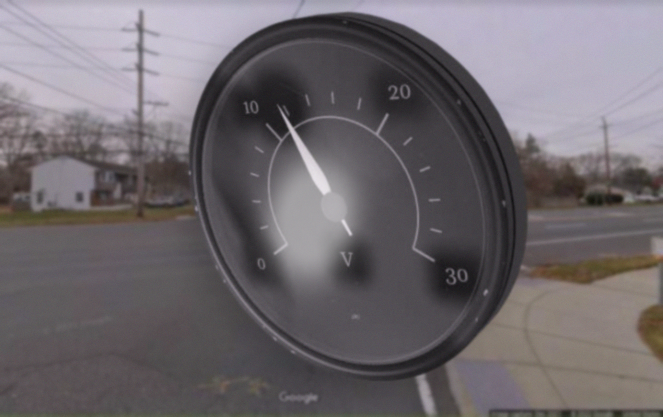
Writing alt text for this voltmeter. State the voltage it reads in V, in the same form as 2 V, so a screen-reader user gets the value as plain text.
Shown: 12 V
